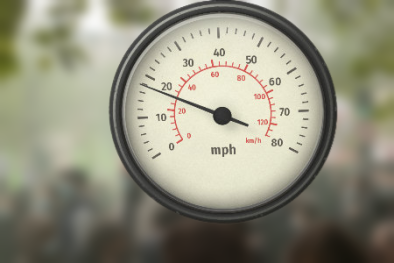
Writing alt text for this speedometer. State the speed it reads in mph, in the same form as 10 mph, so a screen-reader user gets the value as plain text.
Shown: 18 mph
